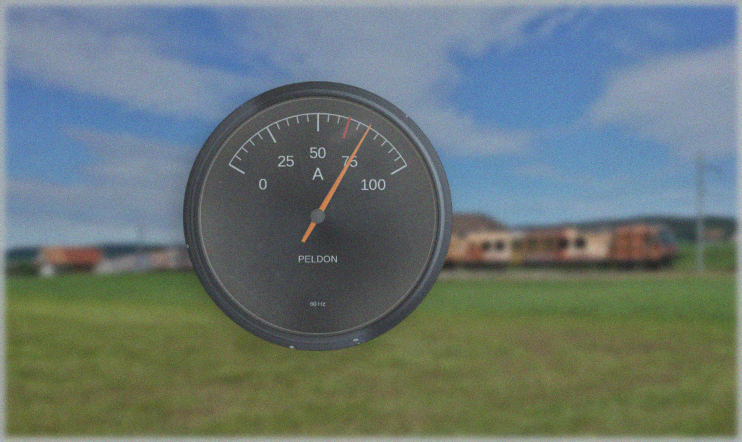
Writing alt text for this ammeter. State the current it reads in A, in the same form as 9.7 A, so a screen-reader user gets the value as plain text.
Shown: 75 A
